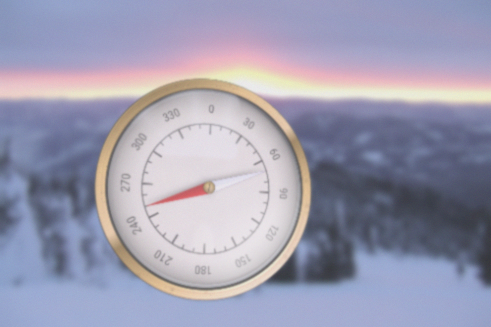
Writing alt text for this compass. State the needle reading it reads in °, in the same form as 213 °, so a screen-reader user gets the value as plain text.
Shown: 250 °
